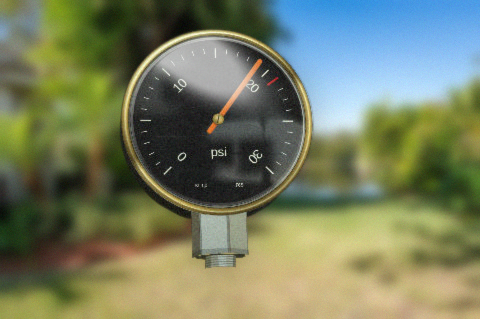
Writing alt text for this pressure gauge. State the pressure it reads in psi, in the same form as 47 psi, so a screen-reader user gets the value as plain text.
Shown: 19 psi
